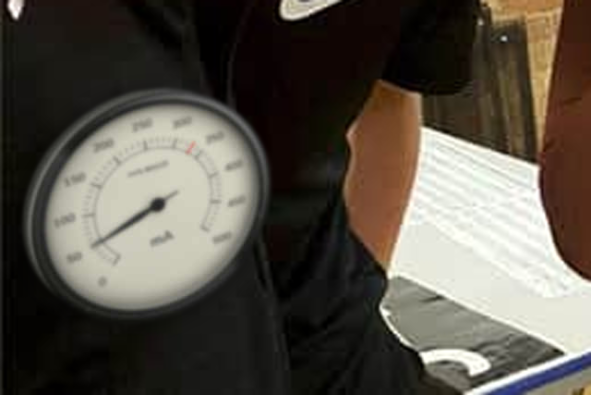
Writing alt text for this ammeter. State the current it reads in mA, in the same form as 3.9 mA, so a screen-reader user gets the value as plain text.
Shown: 50 mA
